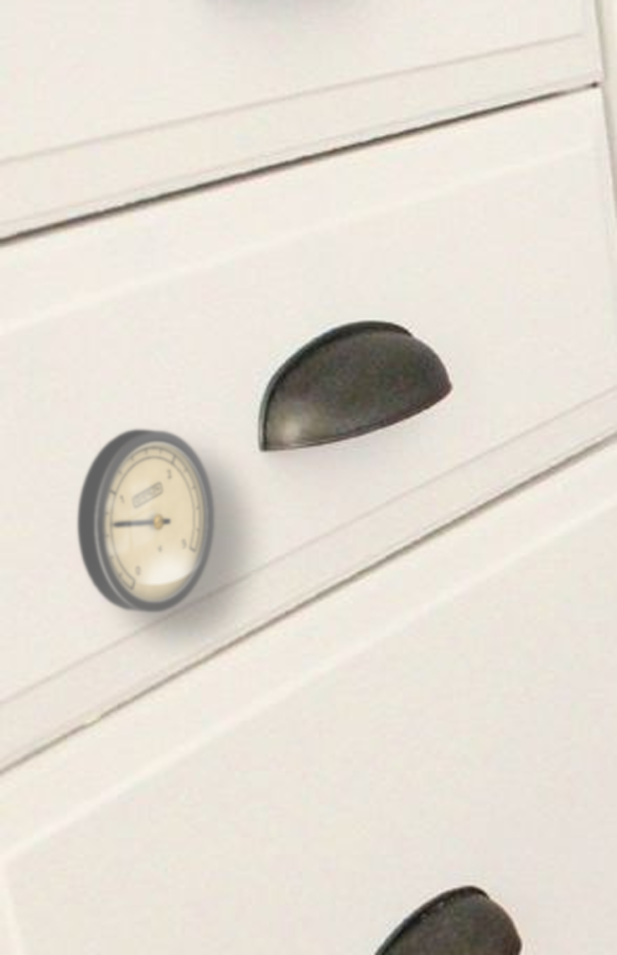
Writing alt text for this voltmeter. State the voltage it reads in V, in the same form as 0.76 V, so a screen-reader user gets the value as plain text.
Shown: 0.7 V
